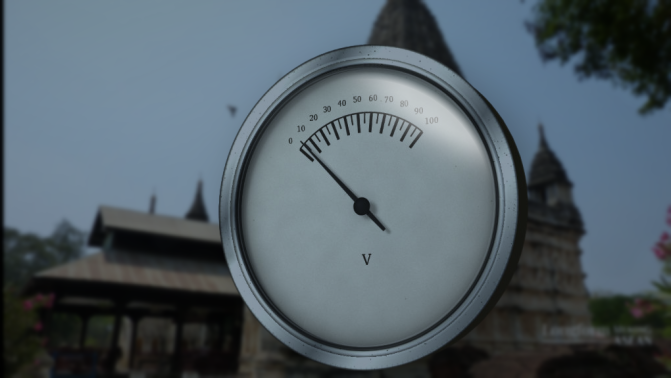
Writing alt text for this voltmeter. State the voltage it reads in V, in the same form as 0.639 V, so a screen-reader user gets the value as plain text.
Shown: 5 V
